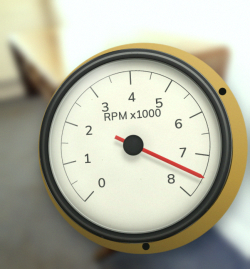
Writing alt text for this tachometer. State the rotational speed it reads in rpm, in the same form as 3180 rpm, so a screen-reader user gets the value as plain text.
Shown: 7500 rpm
